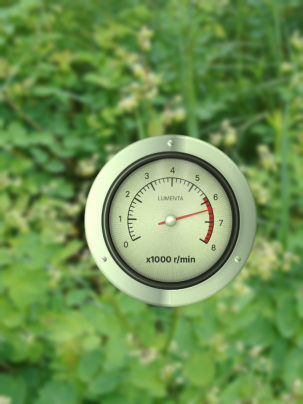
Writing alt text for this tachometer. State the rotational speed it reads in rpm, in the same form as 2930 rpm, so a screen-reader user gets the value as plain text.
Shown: 6400 rpm
